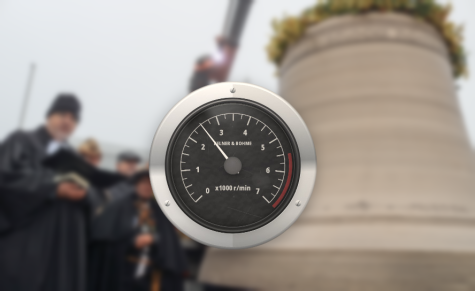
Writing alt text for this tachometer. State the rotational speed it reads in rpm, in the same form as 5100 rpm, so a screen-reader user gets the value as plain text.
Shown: 2500 rpm
